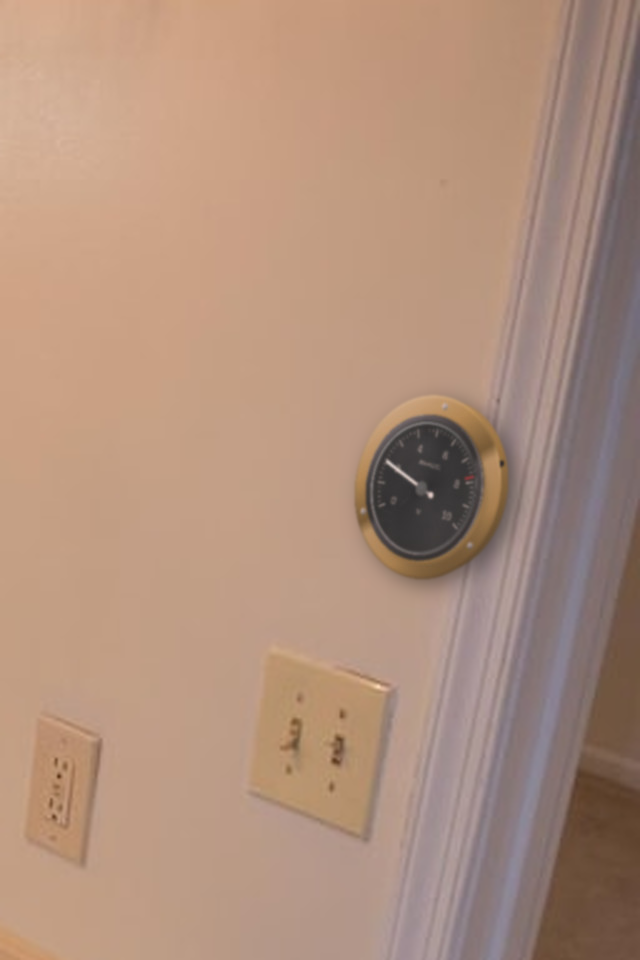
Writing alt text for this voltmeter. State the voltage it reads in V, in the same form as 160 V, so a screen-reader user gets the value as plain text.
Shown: 2 V
